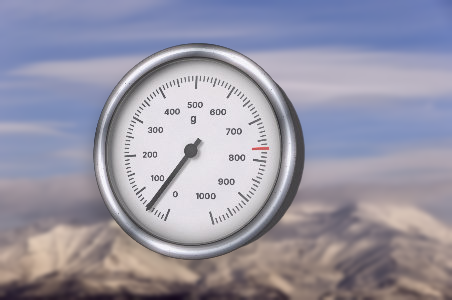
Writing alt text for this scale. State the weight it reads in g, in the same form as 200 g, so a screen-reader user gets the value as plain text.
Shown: 50 g
